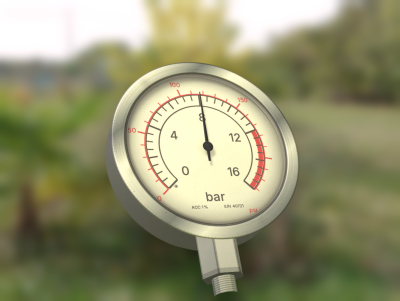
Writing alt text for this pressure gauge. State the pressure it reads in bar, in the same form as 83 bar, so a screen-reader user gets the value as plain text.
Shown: 8 bar
